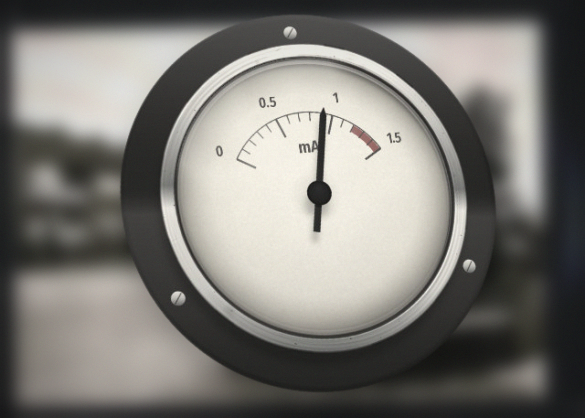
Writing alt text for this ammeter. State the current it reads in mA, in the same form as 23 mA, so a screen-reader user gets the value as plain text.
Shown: 0.9 mA
